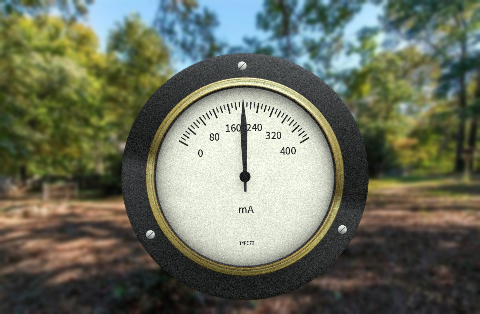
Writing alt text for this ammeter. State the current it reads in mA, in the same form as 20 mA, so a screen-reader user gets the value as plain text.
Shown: 200 mA
